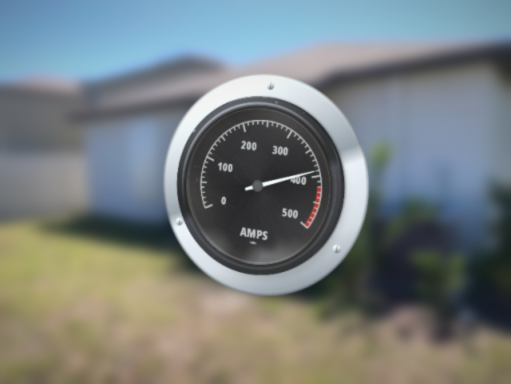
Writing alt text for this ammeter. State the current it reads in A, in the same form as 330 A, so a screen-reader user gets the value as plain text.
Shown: 390 A
